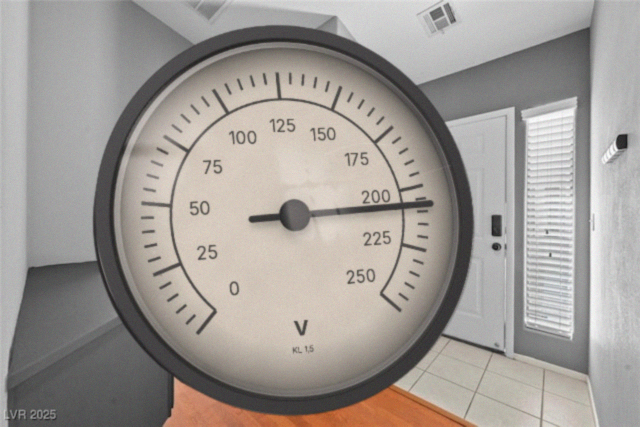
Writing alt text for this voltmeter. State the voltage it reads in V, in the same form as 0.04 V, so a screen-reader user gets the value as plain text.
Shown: 207.5 V
